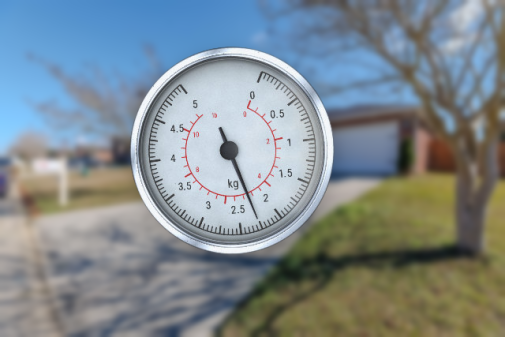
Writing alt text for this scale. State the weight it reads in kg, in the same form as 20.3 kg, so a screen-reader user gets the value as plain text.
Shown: 2.25 kg
